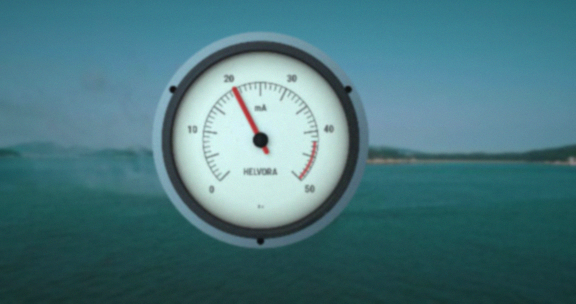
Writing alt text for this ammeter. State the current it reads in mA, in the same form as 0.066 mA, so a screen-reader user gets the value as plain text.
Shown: 20 mA
